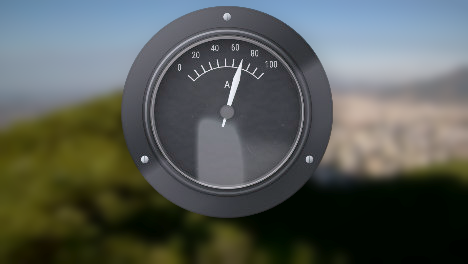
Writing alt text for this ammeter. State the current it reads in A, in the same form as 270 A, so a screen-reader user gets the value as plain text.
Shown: 70 A
